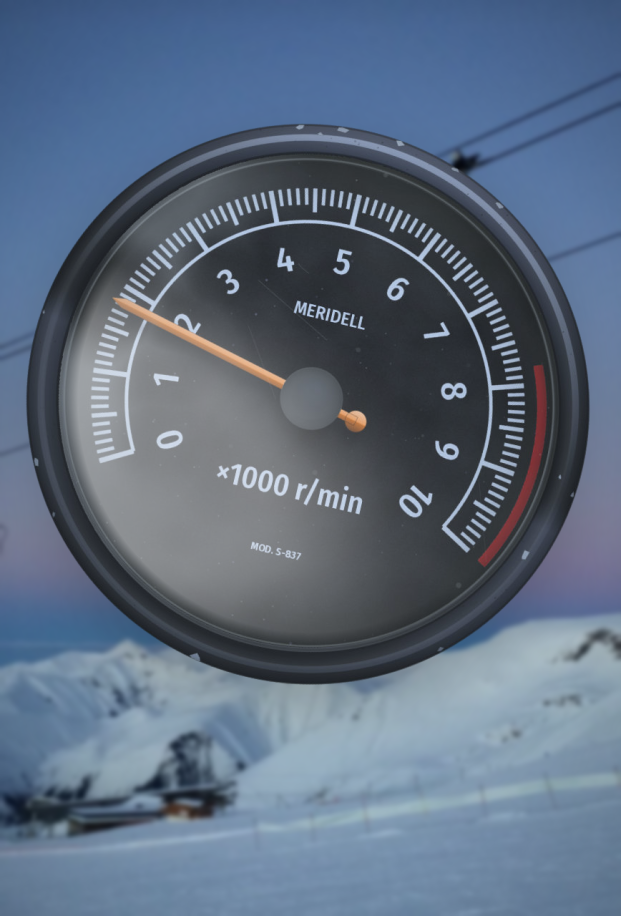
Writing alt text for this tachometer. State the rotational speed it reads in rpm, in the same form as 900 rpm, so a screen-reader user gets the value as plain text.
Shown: 1800 rpm
